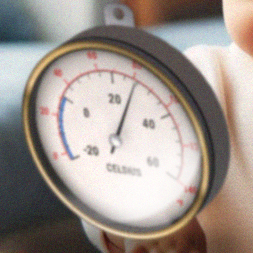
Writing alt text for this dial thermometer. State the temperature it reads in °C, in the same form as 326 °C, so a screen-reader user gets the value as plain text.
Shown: 28 °C
